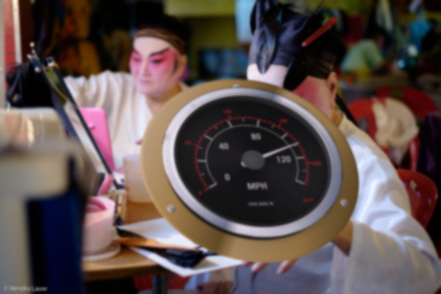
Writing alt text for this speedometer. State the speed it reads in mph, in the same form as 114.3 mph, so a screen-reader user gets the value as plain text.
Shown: 110 mph
